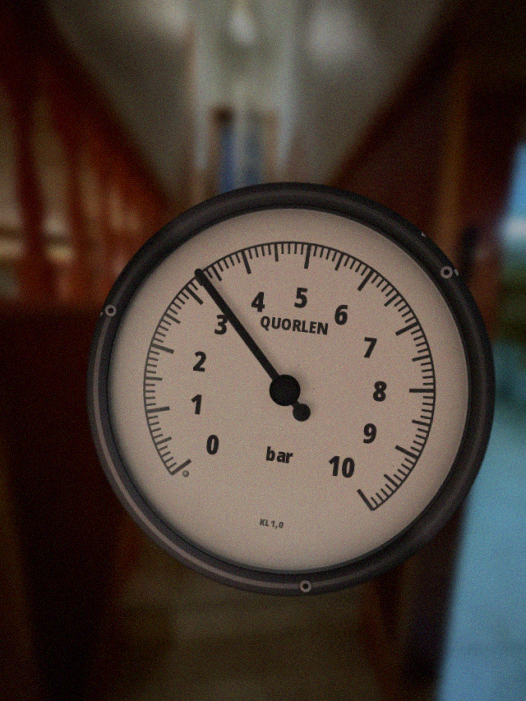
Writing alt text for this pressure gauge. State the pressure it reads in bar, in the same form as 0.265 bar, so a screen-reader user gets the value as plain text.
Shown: 3.3 bar
